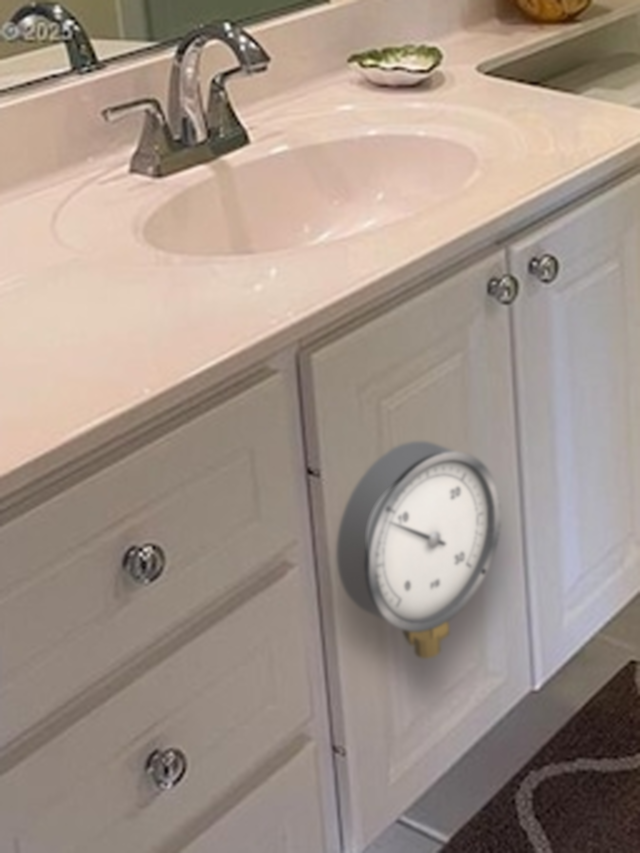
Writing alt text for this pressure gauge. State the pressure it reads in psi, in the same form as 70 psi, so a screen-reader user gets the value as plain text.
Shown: 9 psi
